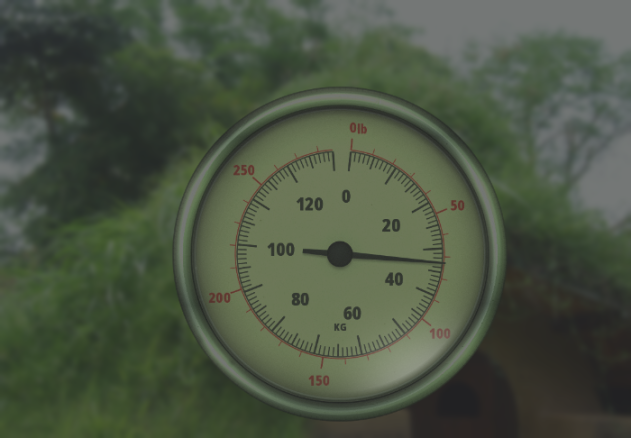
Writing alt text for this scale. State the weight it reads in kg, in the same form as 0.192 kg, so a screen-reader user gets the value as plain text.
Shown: 33 kg
